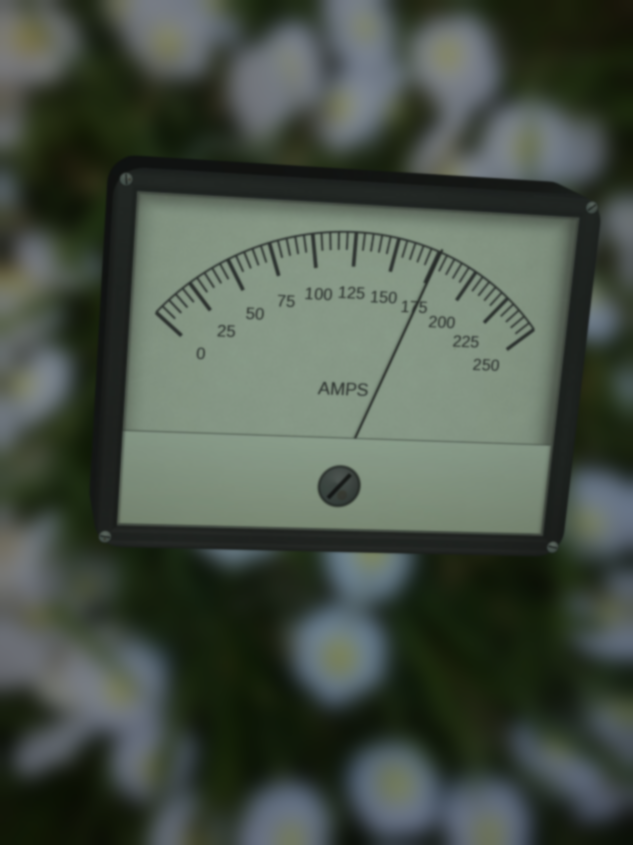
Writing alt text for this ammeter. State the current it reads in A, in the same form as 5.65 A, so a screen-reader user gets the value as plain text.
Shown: 175 A
